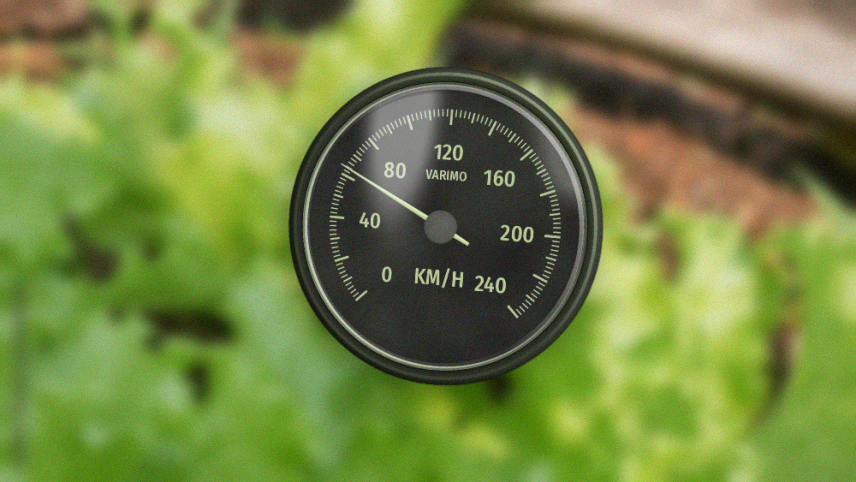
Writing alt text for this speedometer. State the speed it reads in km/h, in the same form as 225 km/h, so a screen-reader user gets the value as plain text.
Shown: 64 km/h
